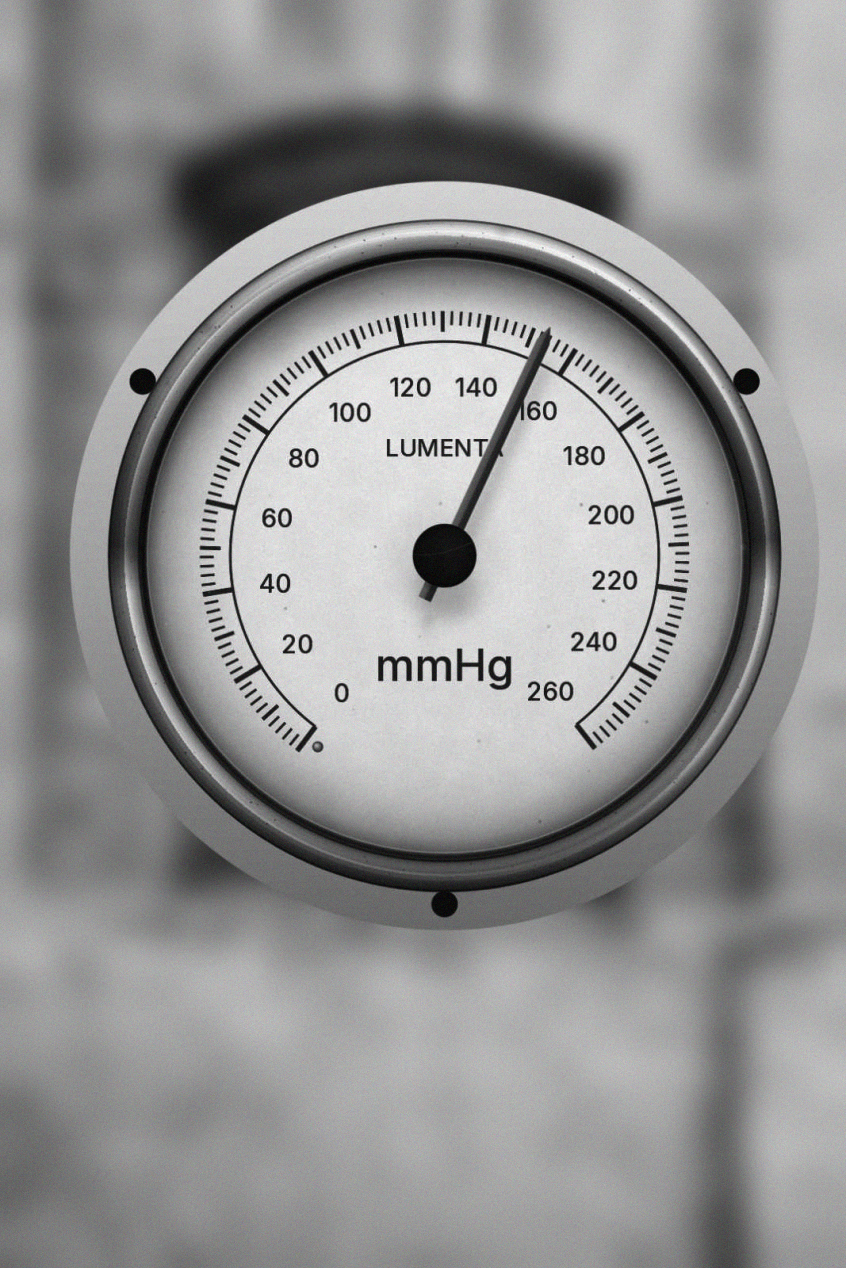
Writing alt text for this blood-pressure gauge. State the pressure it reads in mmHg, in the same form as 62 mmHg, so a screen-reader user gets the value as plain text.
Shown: 153 mmHg
